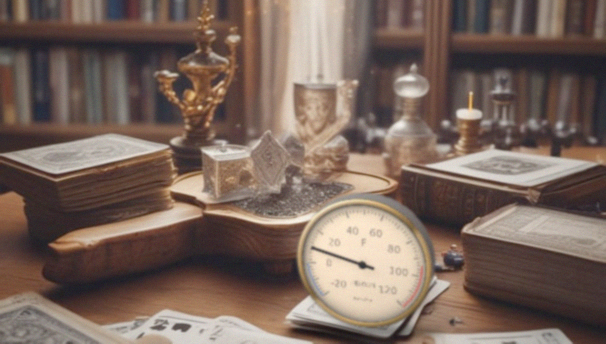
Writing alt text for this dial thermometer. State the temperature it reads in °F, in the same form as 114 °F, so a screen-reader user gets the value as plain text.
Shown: 10 °F
